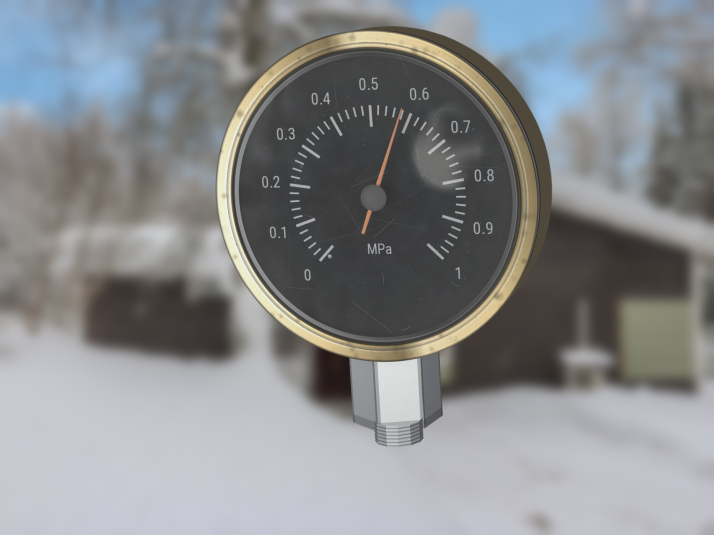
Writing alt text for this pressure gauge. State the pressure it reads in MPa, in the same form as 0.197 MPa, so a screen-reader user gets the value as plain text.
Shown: 0.58 MPa
